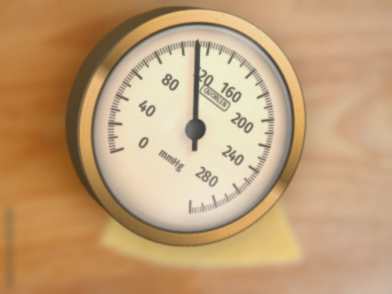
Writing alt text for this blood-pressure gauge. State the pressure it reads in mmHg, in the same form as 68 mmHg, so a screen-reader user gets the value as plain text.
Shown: 110 mmHg
